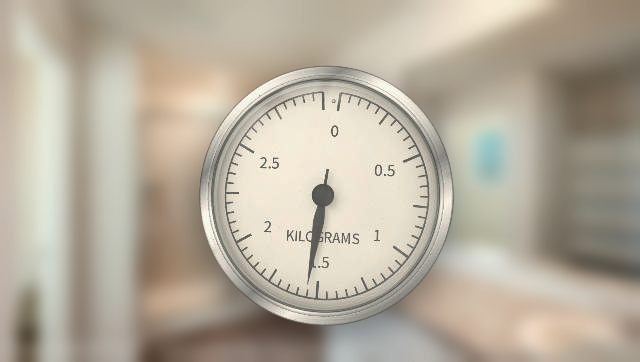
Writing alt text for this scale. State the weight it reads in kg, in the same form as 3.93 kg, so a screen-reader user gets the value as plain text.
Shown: 1.55 kg
